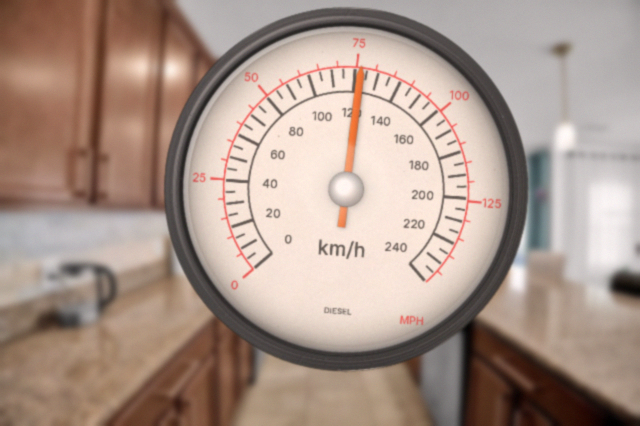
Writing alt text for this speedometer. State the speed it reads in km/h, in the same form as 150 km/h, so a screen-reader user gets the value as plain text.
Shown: 122.5 km/h
